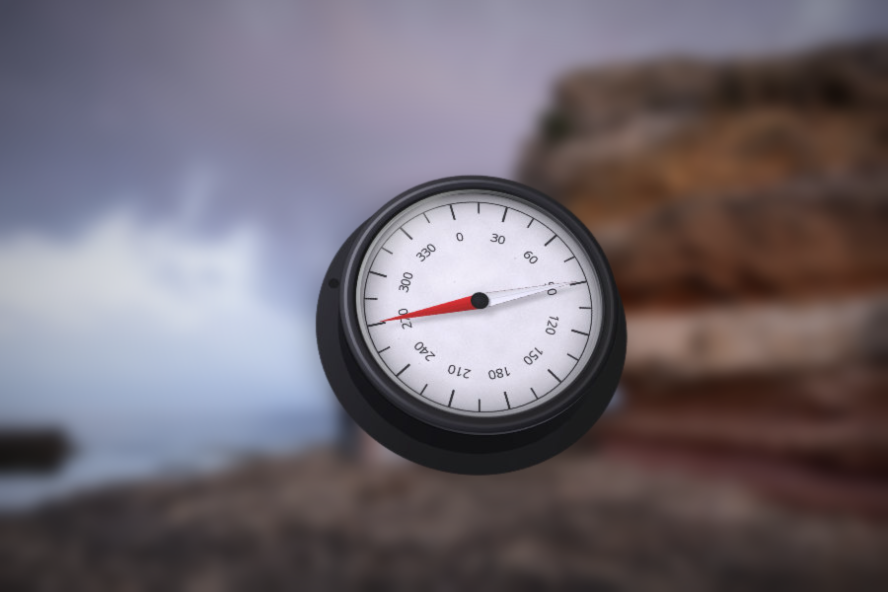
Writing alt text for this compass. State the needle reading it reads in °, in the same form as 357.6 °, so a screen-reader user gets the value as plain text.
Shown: 270 °
